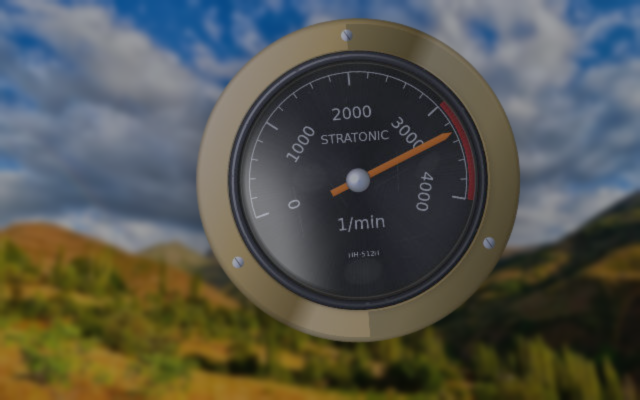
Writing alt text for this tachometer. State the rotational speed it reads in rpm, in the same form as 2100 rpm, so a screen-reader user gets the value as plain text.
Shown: 3300 rpm
